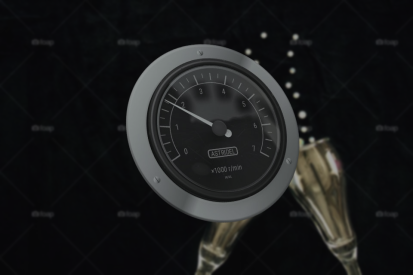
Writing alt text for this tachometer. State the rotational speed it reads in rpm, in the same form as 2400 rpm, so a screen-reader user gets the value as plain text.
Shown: 1750 rpm
